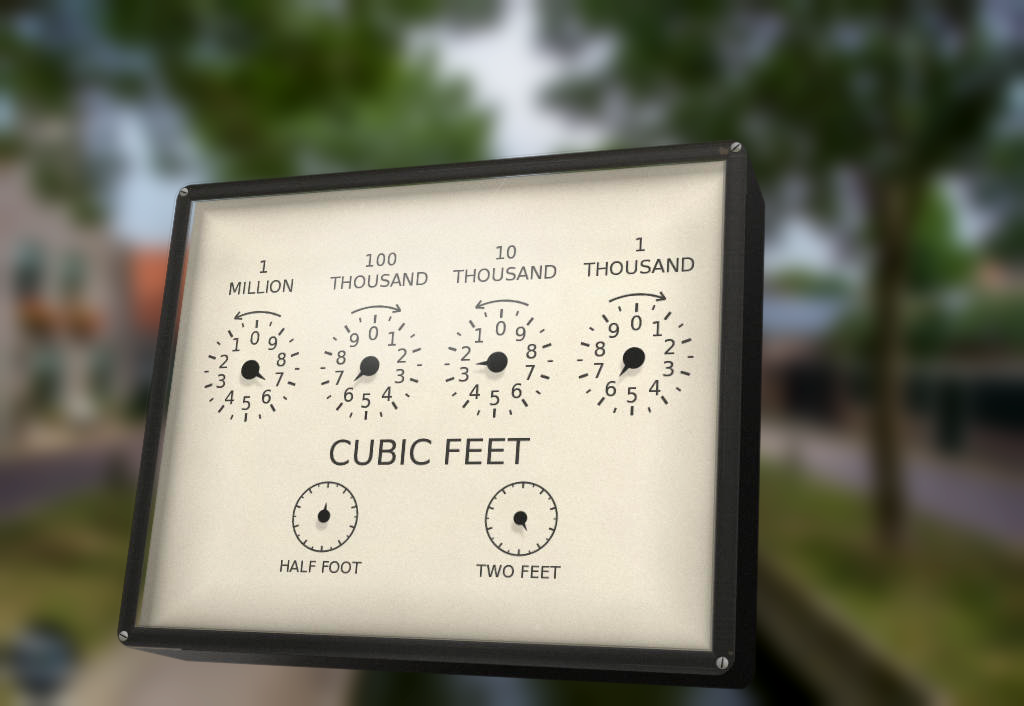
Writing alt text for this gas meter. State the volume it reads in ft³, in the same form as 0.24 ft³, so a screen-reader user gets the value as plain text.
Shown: 662600 ft³
